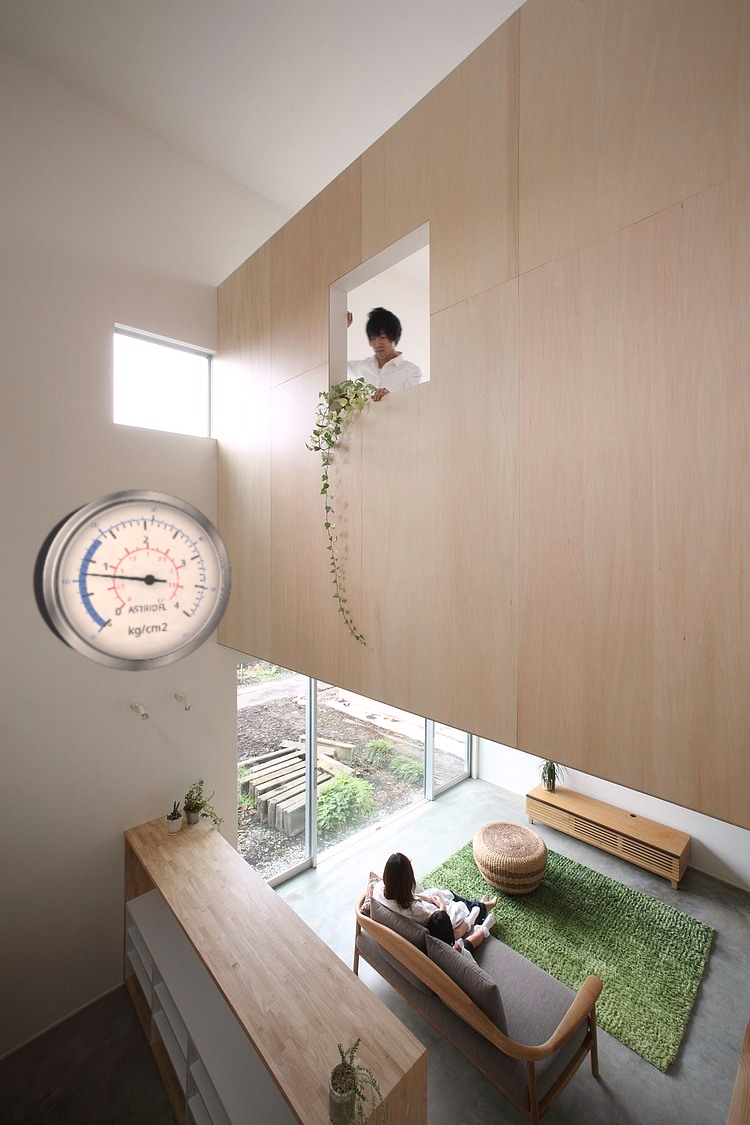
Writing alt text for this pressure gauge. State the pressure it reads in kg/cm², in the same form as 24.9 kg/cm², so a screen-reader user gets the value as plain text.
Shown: 0.8 kg/cm²
